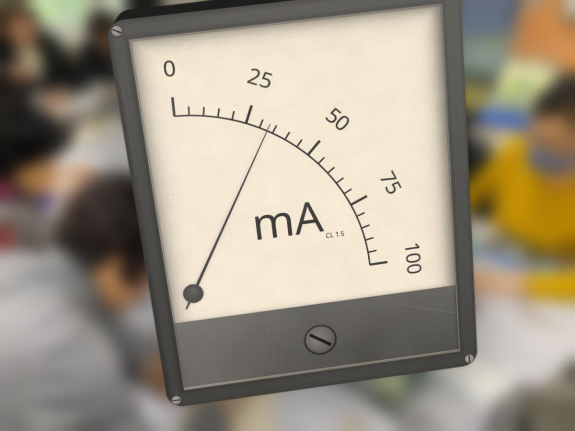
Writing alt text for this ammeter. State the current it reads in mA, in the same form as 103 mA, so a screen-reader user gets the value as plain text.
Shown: 32.5 mA
